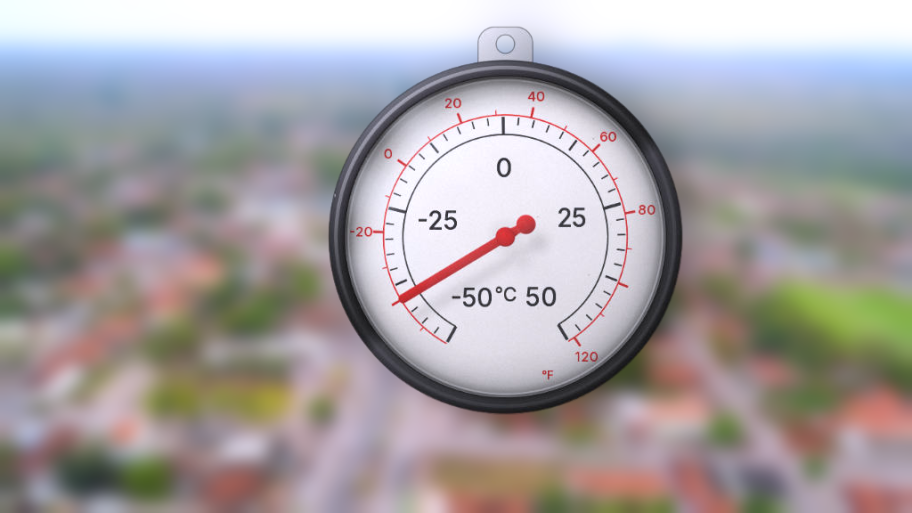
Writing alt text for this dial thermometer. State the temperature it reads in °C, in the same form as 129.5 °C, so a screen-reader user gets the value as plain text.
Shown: -40 °C
